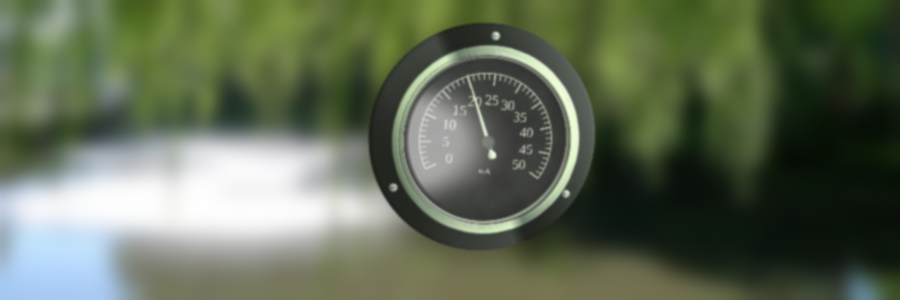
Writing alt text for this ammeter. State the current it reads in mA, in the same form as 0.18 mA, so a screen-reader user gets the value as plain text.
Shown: 20 mA
